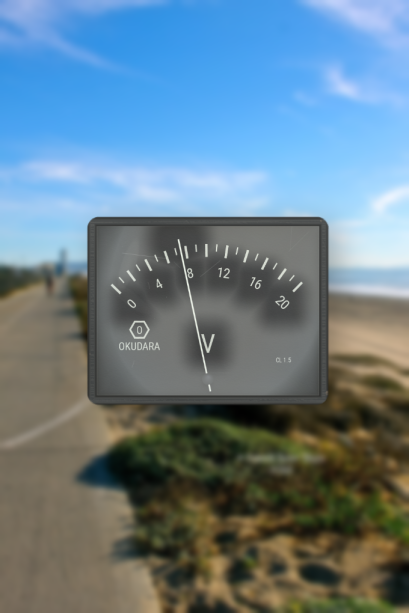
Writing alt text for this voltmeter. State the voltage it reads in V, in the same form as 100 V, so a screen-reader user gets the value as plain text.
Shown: 7.5 V
